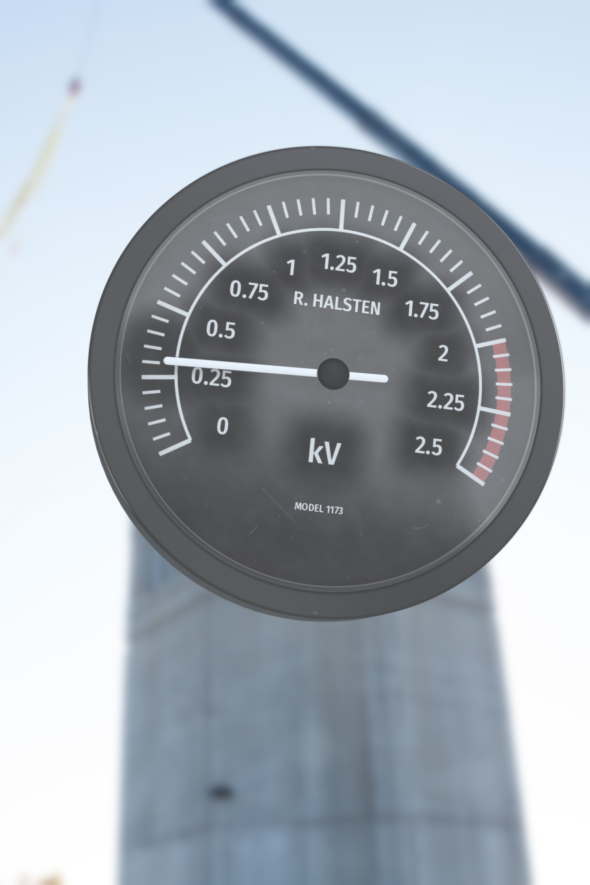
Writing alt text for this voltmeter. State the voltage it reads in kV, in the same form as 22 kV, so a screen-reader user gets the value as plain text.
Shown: 0.3 kV
